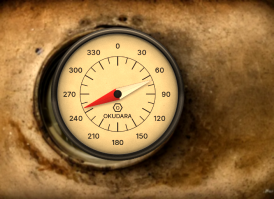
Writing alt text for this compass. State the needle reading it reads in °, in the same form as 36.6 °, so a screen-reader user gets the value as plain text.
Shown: 247.5 °
